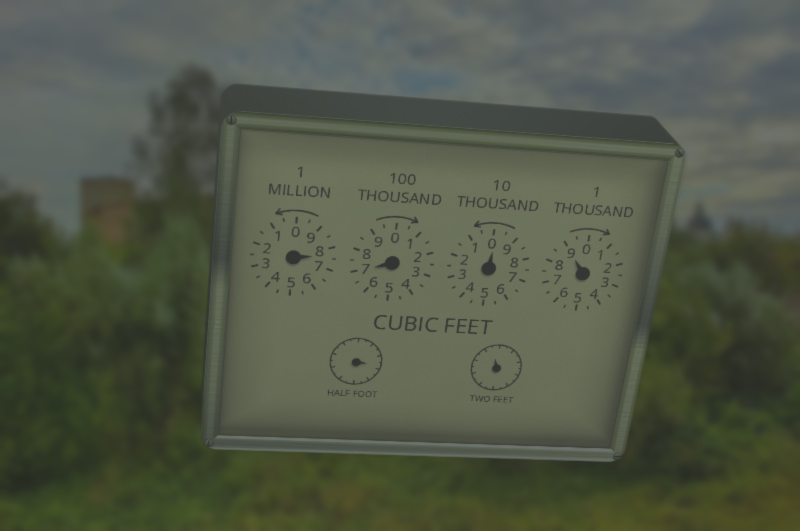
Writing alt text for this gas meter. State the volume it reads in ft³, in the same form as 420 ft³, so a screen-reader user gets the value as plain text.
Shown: 769900 ft³
